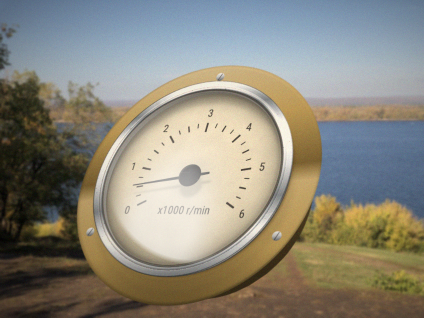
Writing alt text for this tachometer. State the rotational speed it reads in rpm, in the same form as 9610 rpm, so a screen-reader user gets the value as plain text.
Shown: 500 rpm
